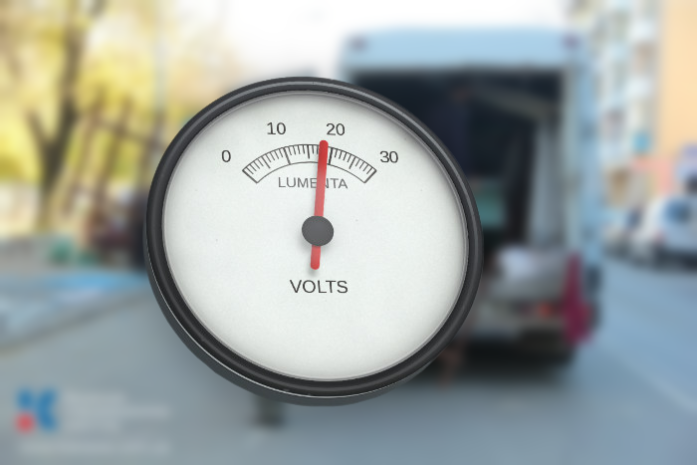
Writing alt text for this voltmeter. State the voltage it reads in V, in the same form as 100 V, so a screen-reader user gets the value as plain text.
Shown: 18 V
